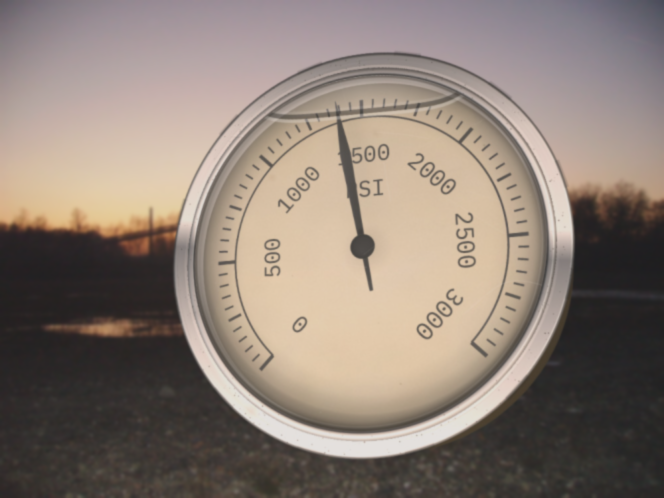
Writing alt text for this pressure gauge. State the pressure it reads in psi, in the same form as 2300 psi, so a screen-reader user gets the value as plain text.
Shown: 1400 psi
